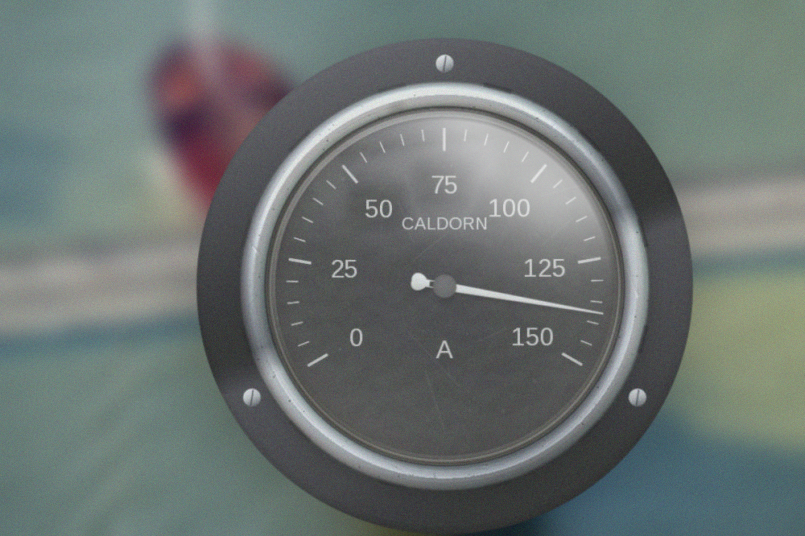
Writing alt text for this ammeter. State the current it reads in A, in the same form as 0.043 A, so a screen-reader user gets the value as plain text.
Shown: 137.5 A
